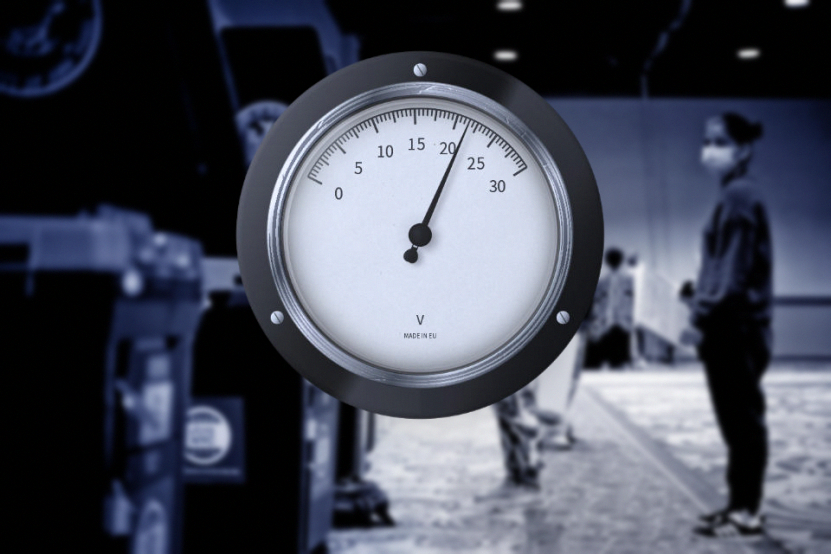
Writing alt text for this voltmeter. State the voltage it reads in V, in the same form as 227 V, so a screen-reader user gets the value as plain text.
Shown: 21.5 V
